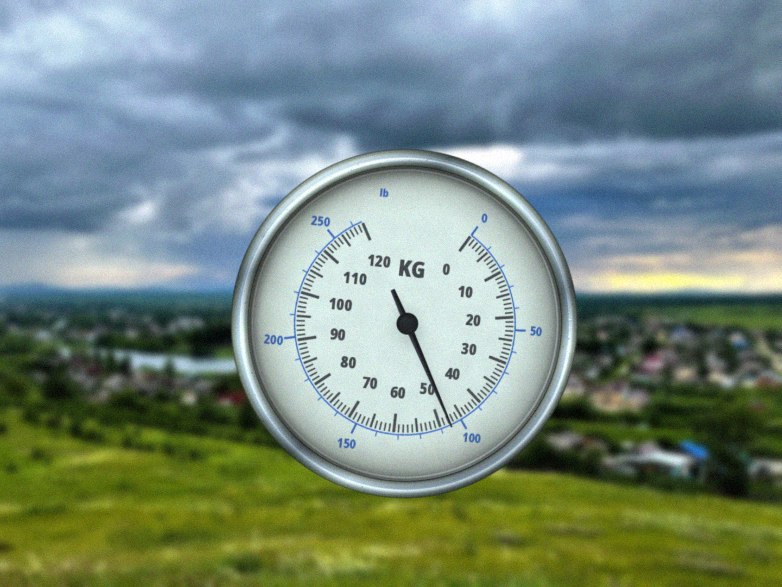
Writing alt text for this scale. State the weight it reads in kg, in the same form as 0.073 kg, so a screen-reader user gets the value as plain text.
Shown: 48 kg
